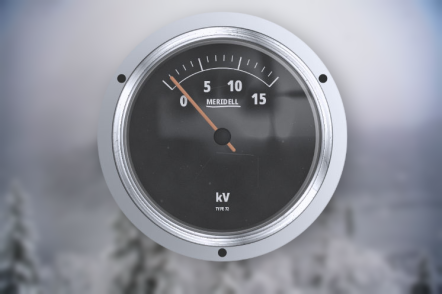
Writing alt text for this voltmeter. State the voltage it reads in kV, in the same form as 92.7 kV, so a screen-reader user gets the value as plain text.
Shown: 1 kV
